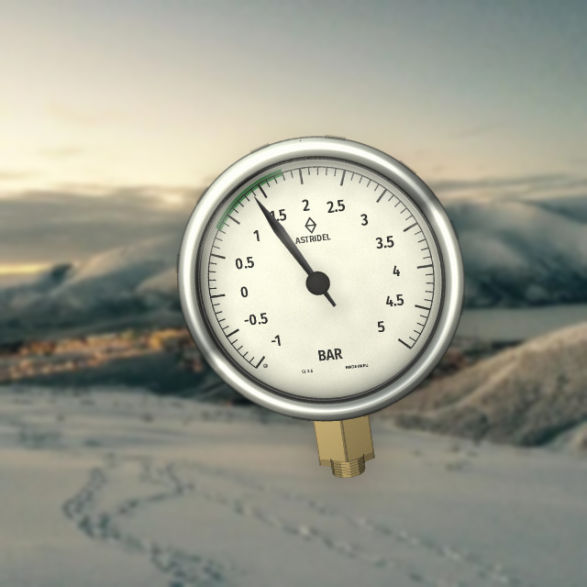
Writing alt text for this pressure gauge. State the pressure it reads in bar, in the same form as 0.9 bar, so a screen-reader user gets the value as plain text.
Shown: 1.4 bar
